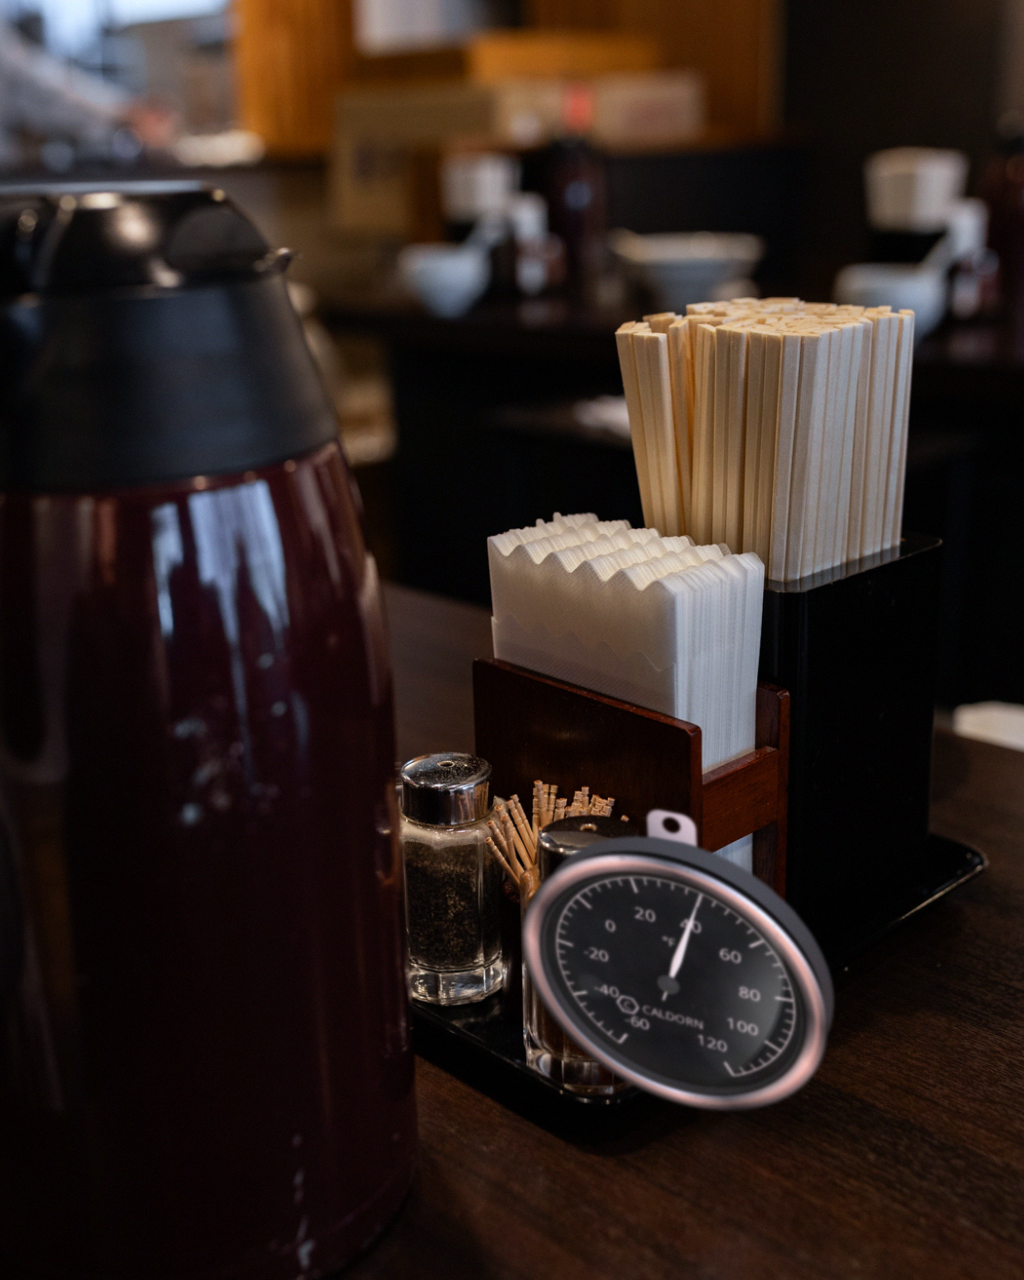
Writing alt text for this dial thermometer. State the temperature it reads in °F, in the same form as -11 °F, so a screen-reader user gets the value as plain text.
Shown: 40 °F
